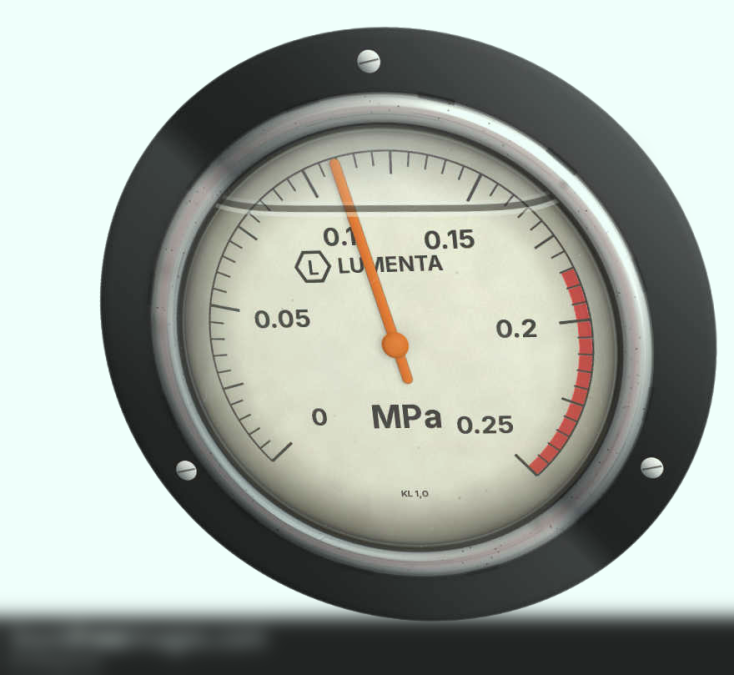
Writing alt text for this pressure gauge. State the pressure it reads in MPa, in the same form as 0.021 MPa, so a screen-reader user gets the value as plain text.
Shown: 0.11 MPa
